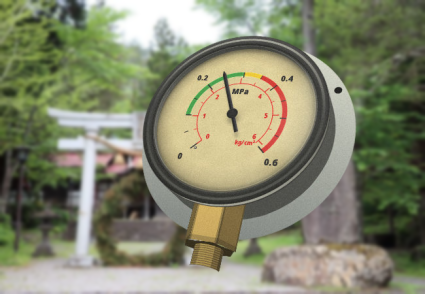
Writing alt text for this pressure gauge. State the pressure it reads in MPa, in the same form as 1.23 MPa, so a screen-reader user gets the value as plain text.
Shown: 0.25 MPa
